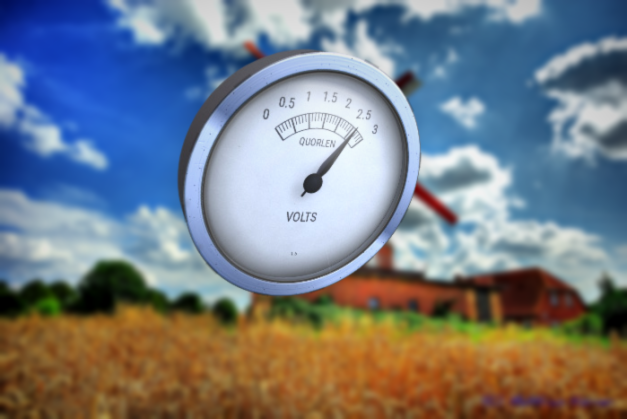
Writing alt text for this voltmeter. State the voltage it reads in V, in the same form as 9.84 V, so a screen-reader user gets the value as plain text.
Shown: 2.5 V
